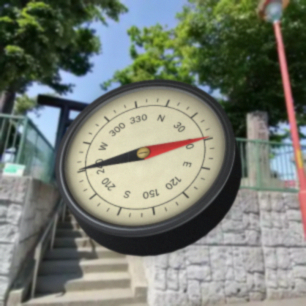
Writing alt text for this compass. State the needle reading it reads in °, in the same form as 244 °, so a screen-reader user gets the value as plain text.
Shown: 60 °
